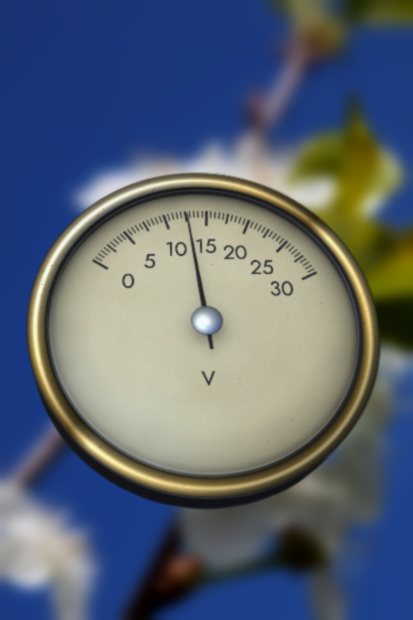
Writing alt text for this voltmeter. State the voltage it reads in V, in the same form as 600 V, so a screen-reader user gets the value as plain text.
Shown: 12.5 V
